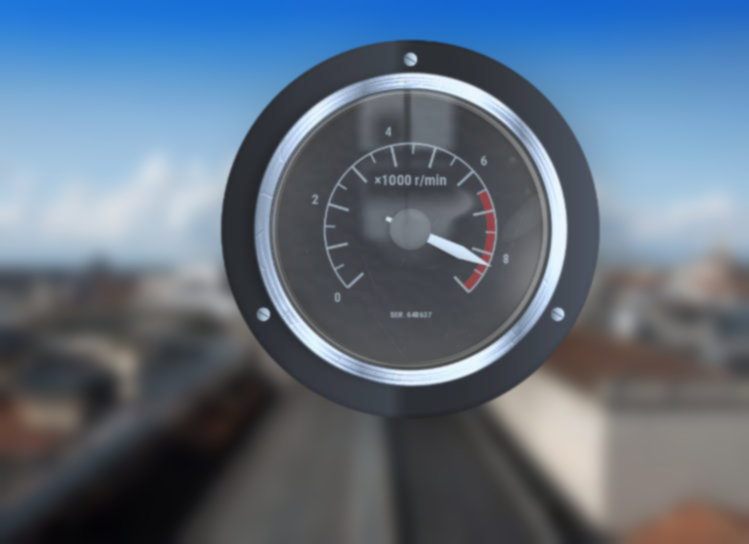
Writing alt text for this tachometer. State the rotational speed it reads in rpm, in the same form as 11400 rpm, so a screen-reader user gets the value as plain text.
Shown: 8250 rpm
